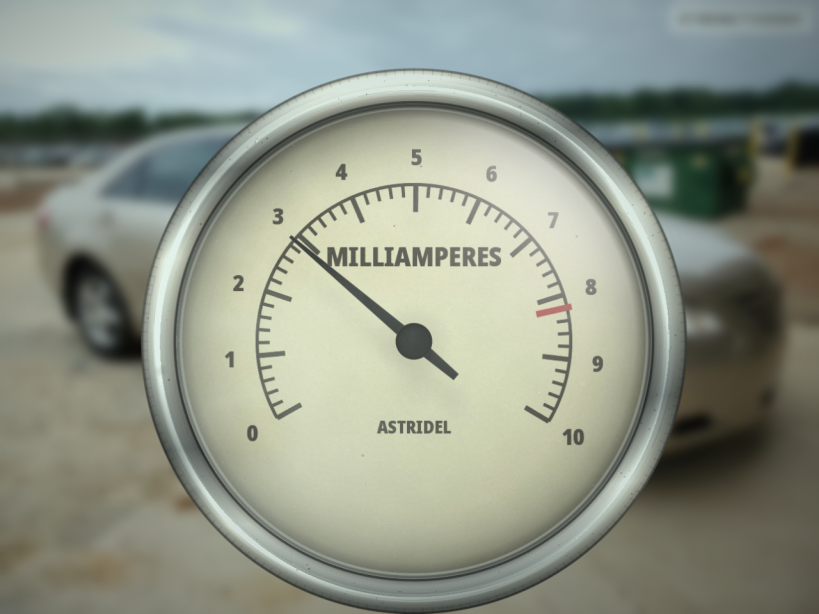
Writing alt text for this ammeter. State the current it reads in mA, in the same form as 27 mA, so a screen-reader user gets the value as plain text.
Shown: 2.9 mA
